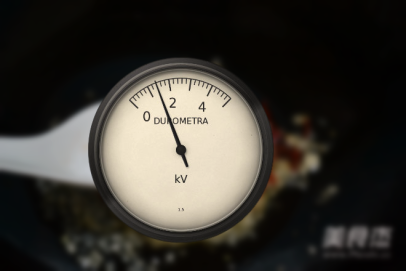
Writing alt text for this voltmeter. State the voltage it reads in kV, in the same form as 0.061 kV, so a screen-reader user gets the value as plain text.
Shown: 1.4 kV
